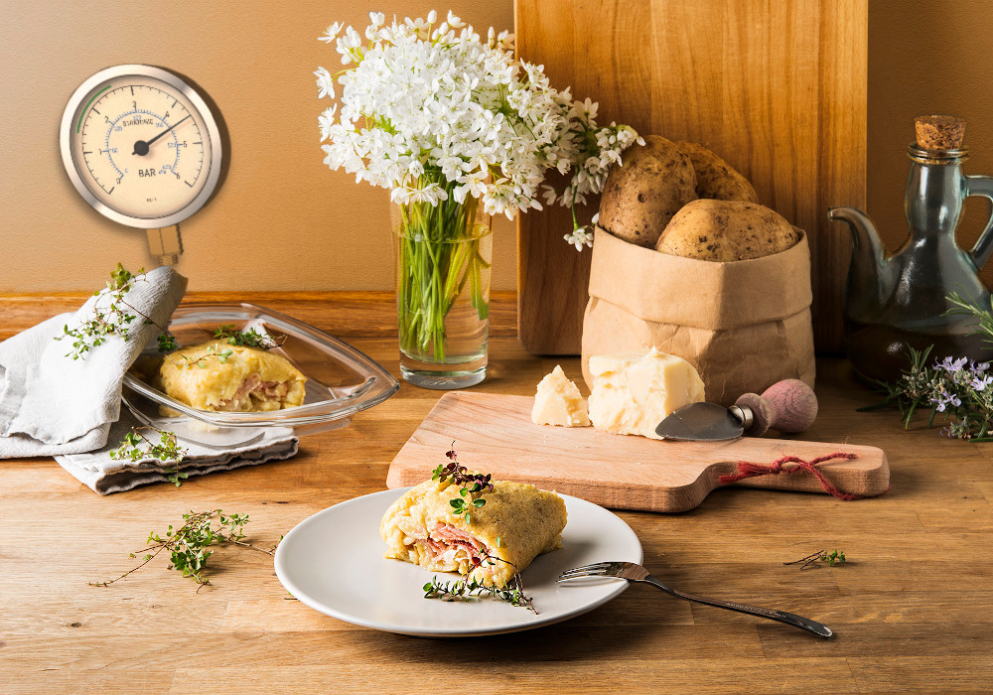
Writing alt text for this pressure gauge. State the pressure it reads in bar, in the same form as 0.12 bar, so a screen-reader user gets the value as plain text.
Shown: 4.4 bar
